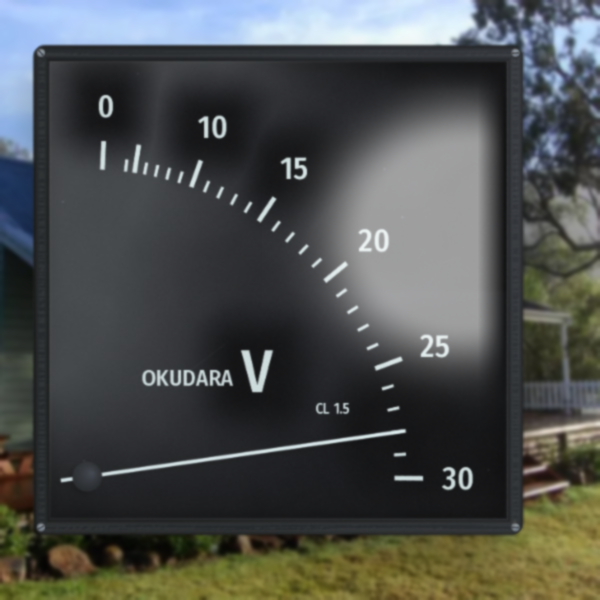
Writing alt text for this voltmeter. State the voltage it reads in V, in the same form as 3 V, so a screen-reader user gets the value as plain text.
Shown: 28 V
